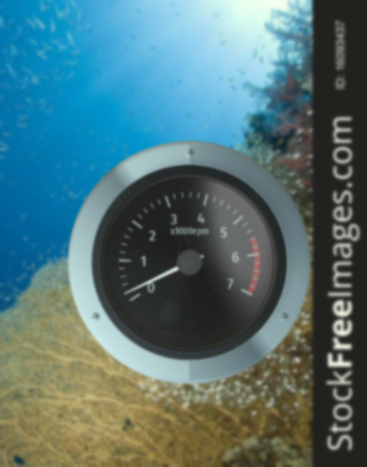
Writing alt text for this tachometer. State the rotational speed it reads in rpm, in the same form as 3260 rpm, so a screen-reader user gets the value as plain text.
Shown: 200 rpm
